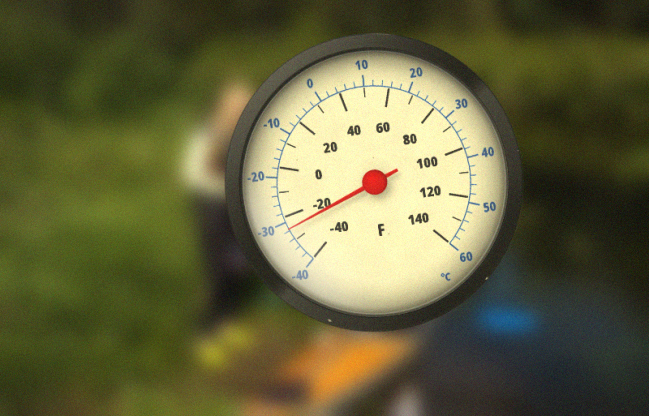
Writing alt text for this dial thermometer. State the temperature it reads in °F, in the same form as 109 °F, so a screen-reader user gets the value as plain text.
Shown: -25 °F
